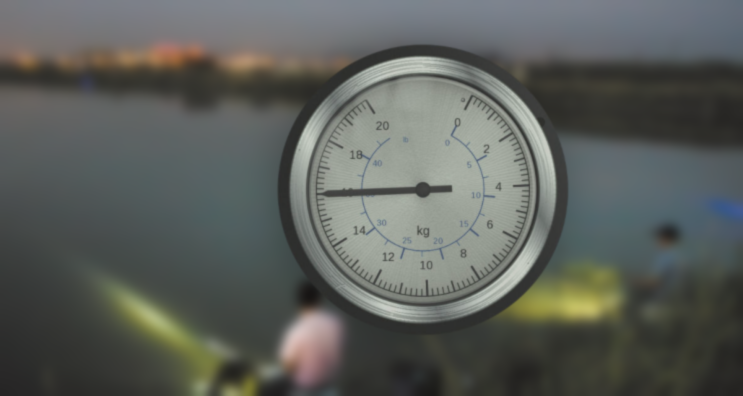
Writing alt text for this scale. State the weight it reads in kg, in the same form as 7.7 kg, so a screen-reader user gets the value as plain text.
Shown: 16 kg
